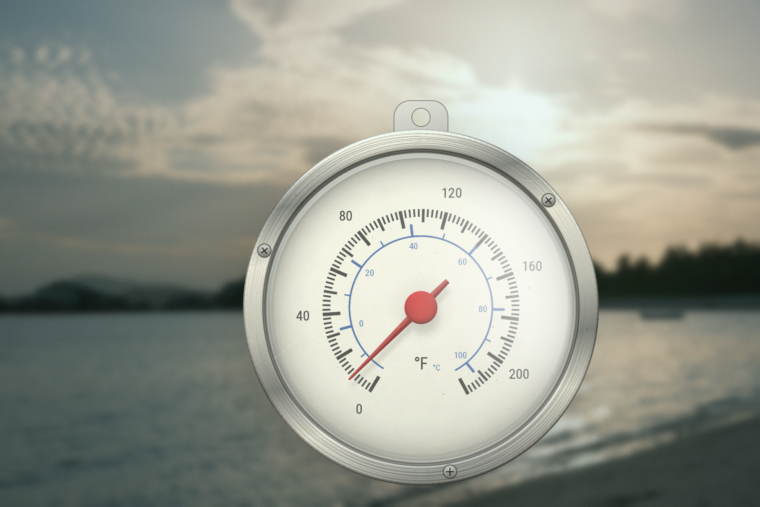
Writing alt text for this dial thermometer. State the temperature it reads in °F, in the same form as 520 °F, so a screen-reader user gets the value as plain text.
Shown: 10 °F
